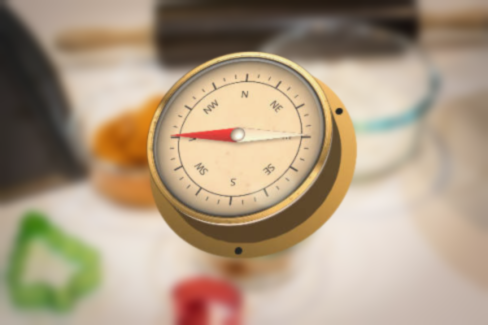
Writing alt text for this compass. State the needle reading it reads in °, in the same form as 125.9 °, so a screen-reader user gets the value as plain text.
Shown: 270 °
